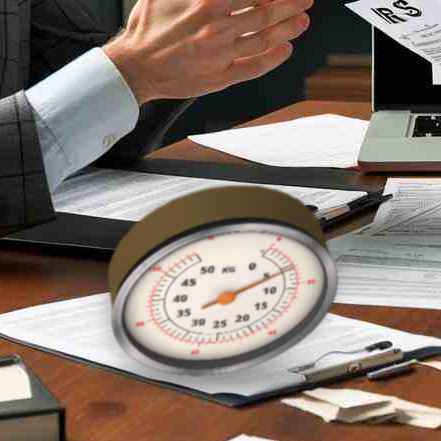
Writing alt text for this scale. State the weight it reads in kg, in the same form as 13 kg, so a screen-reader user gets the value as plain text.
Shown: 5 kg
